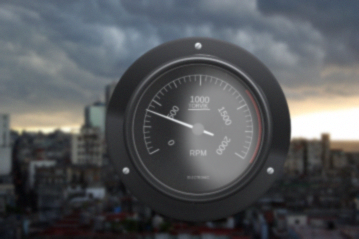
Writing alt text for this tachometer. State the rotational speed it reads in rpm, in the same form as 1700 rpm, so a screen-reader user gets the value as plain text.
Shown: 400 rpm
